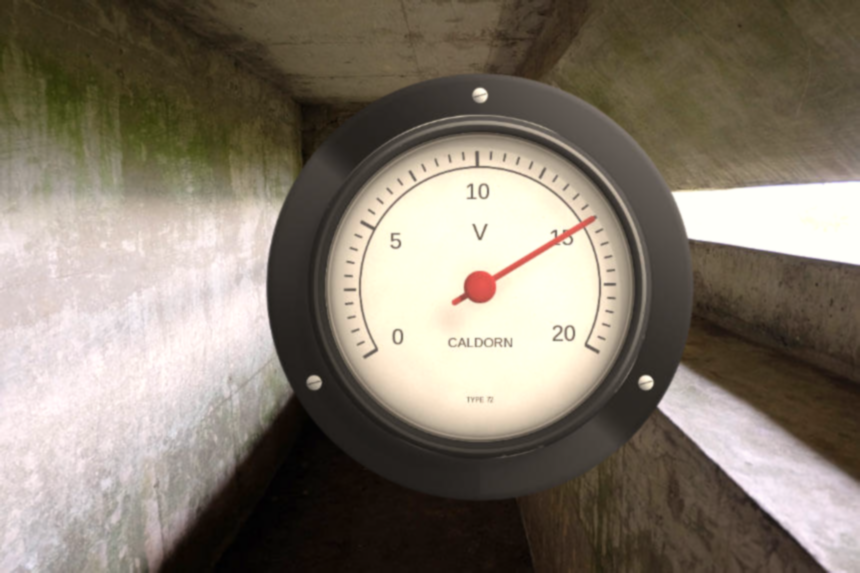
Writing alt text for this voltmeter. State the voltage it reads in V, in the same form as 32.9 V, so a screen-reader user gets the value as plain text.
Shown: 15 V
